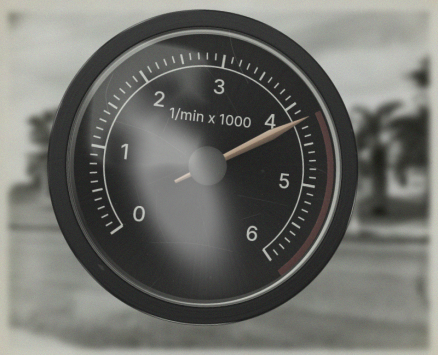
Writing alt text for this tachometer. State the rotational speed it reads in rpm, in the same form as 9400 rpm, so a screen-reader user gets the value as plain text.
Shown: 4200 rpm
